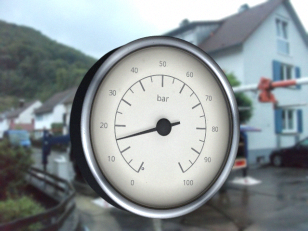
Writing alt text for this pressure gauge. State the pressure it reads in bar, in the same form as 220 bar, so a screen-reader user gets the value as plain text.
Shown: 15 bar
